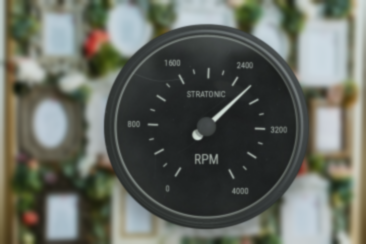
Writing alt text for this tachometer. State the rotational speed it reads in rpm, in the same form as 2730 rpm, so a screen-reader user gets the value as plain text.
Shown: 2600 rpm
